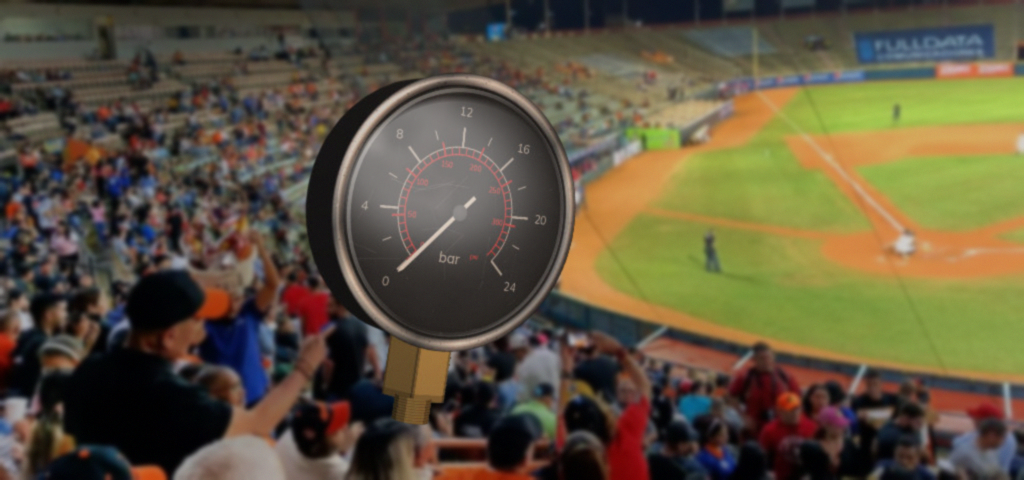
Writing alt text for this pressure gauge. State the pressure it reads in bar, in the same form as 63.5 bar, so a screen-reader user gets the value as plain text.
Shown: 0 bar
